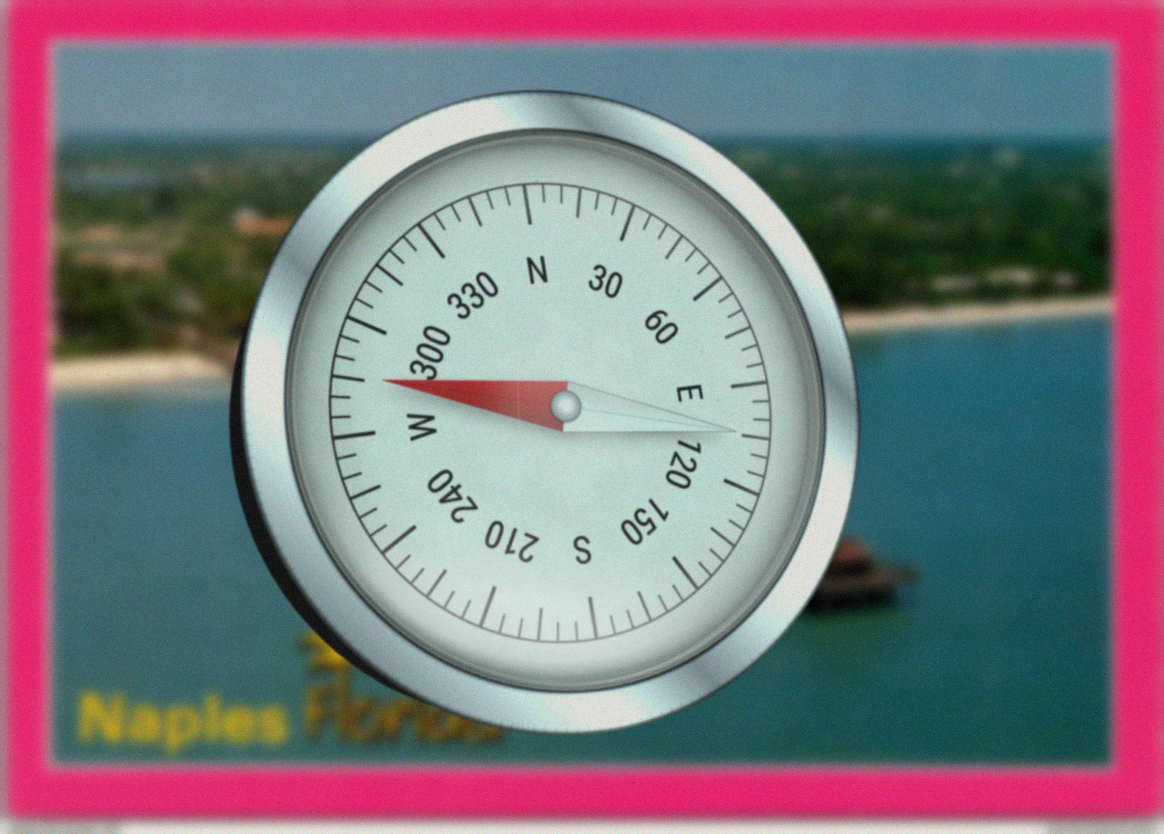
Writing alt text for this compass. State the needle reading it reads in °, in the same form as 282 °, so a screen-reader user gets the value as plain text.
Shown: 285 °
